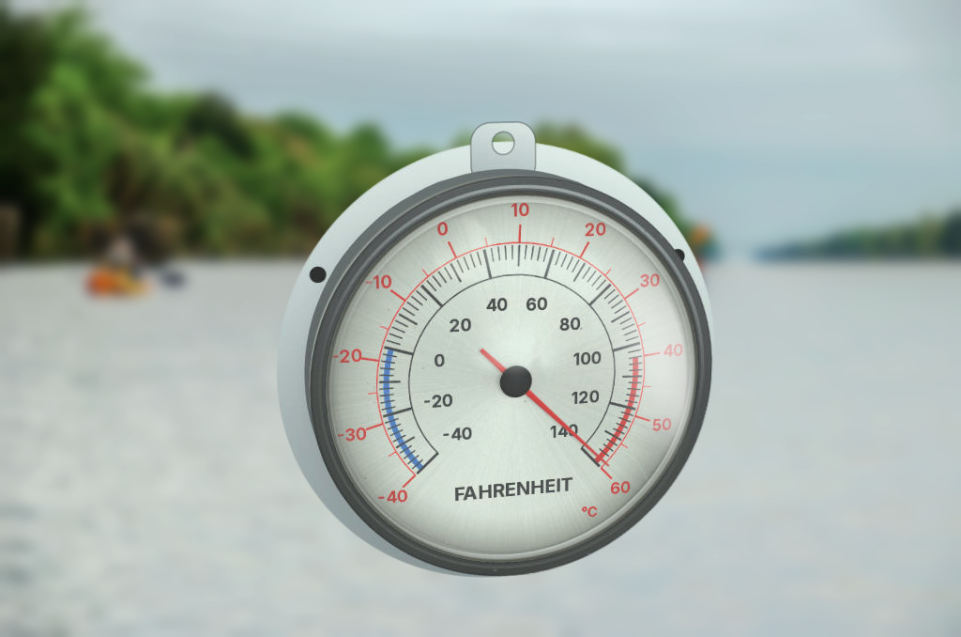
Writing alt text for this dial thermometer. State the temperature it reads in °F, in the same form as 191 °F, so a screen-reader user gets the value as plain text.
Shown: 138 °F
